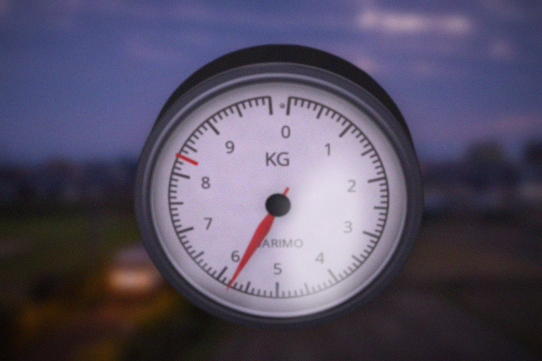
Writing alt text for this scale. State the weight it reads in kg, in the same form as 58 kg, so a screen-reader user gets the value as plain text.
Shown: 5.8 kg
